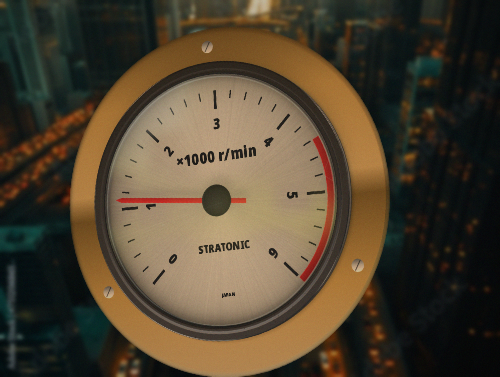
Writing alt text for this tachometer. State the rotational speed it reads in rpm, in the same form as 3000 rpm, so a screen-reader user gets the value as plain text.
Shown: 1100 rpm
